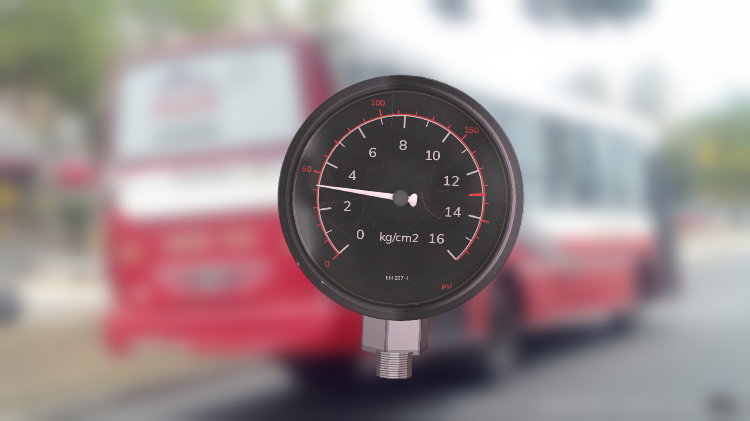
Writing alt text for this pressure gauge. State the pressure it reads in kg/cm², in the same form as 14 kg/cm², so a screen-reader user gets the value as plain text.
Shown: 3 kg/cm²
